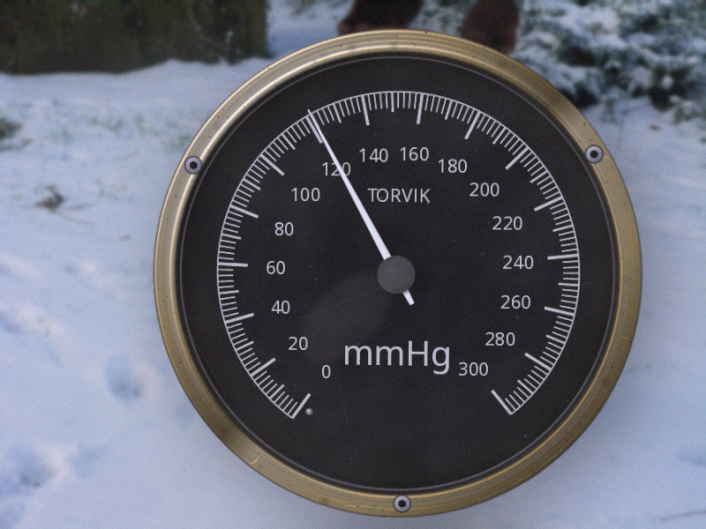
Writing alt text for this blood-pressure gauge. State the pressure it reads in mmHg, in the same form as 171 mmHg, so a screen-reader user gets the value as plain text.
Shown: 122 mmHg
